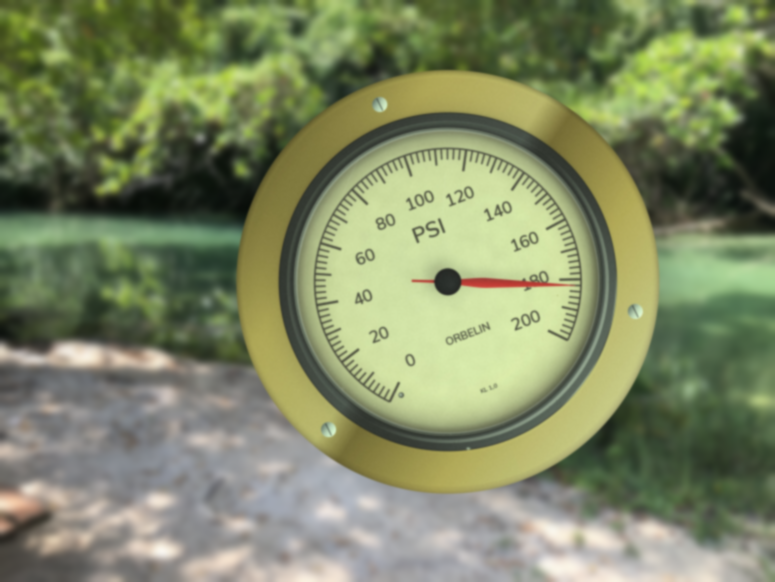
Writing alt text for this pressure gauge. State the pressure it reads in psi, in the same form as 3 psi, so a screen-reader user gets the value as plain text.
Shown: 182 psi
